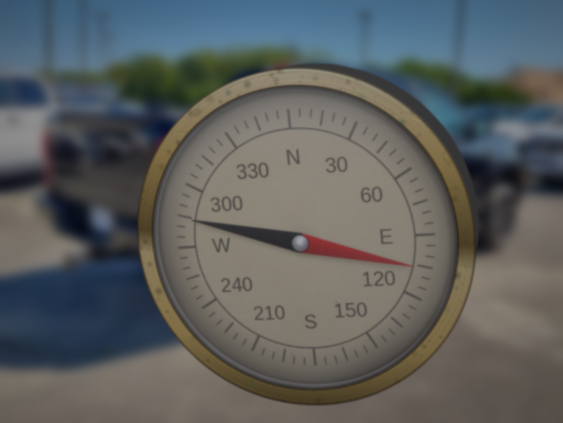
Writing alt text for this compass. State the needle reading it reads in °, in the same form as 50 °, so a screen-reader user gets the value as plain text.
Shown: 105 °
